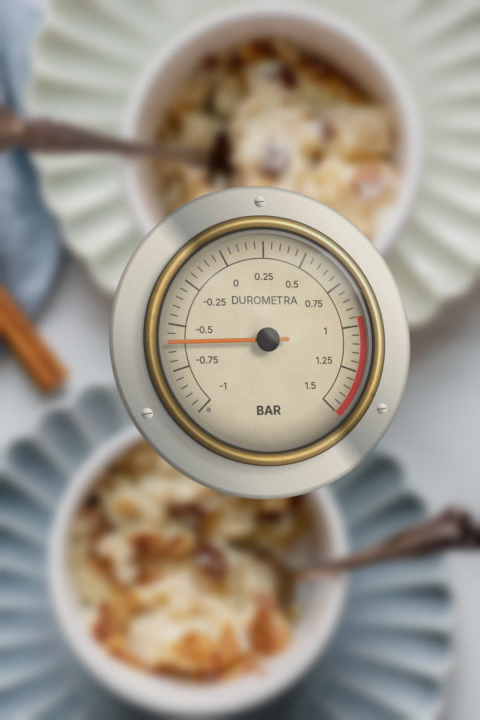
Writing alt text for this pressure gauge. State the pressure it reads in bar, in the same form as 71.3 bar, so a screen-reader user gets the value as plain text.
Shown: -0.6 bar
